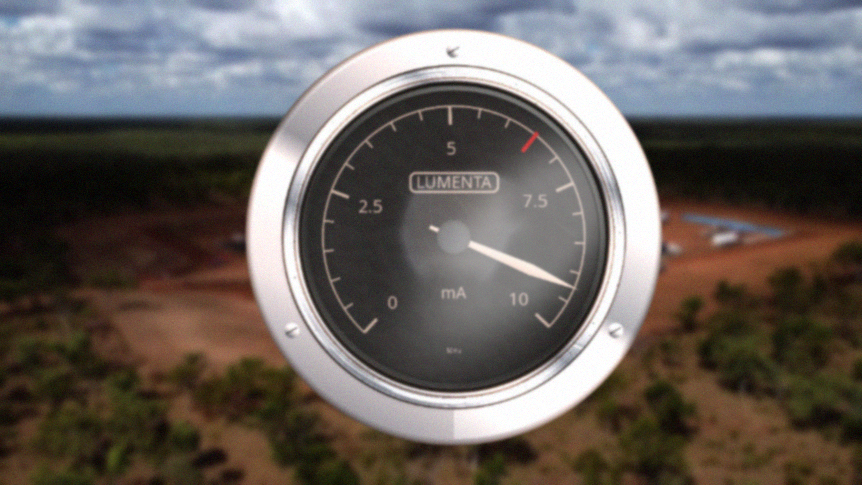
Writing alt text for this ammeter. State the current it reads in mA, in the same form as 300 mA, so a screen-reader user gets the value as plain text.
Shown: 9.25 mA
